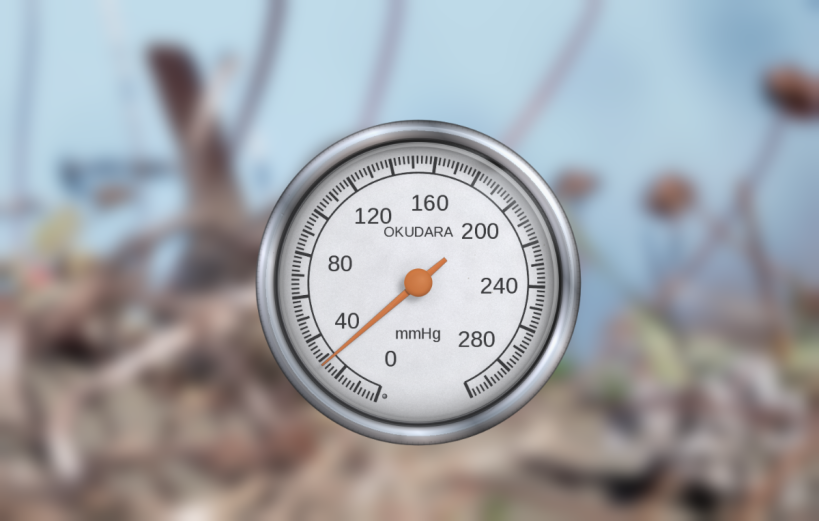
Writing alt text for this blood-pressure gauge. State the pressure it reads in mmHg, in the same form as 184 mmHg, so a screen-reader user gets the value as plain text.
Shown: 28 mmHg
